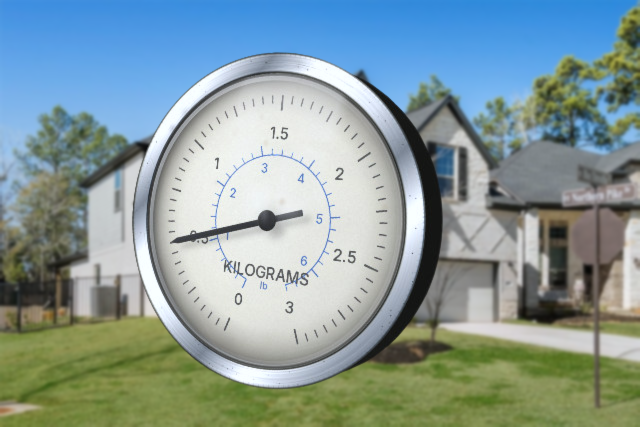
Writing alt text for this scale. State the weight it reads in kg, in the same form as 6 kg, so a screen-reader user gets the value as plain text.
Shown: 0.5 kg
